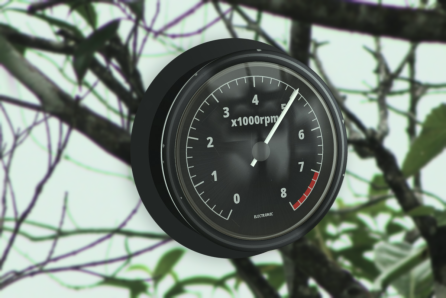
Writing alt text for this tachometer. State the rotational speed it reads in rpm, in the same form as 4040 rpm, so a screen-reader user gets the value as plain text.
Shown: 5000 rpm
